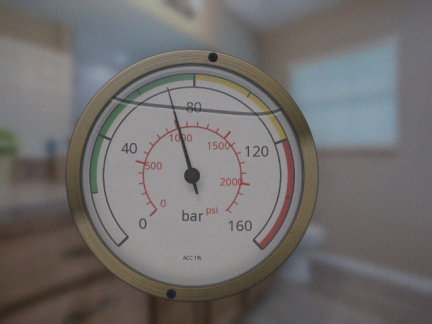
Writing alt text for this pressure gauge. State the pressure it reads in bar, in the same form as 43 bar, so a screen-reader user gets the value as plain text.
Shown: 70 bar
